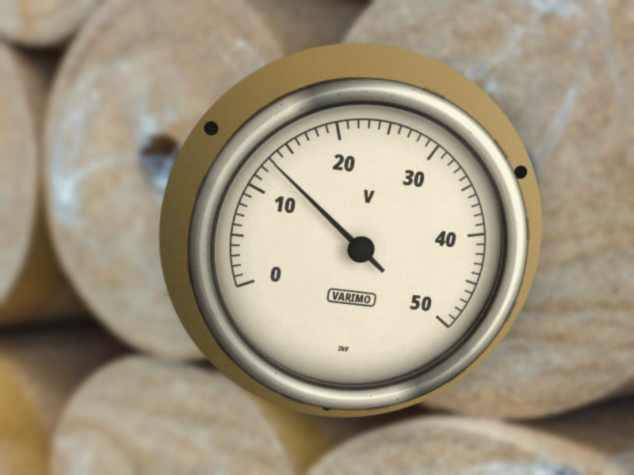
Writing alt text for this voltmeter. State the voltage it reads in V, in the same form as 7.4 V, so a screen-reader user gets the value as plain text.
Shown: 13 V
